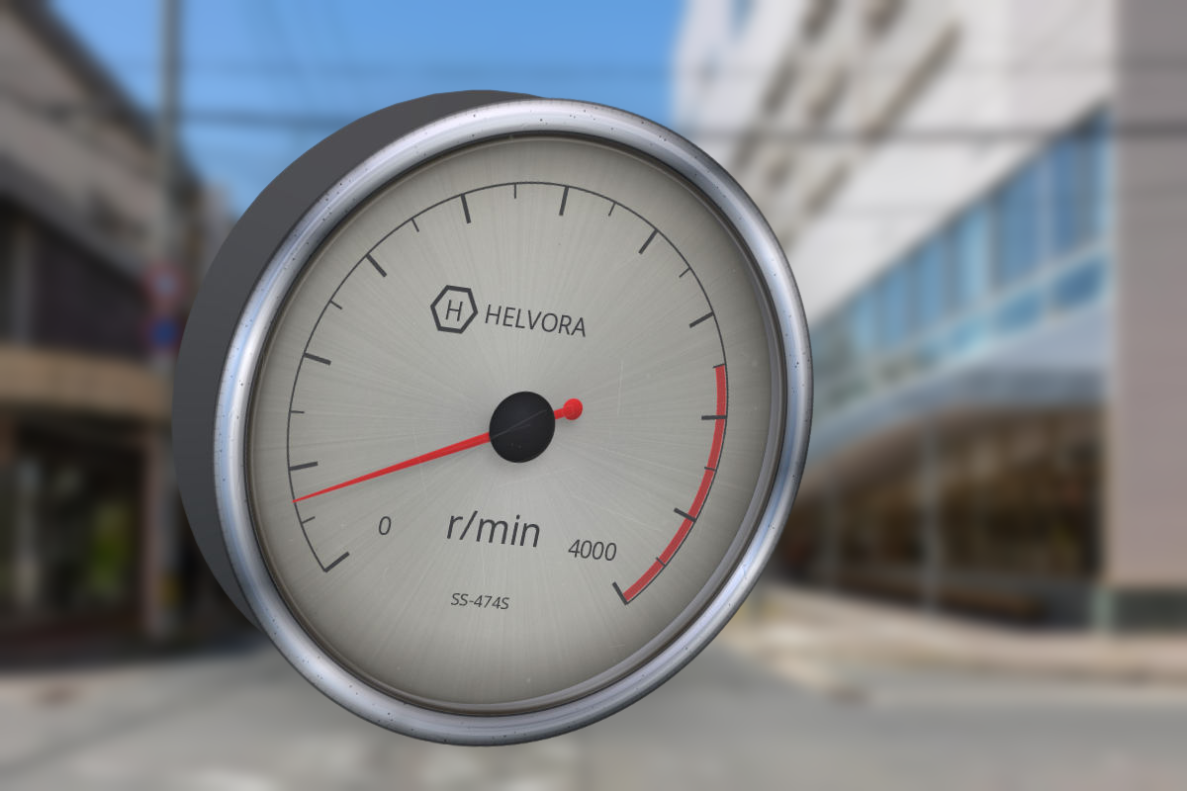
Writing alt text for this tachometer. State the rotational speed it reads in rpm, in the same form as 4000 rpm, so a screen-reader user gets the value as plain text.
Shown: 300 rpm
